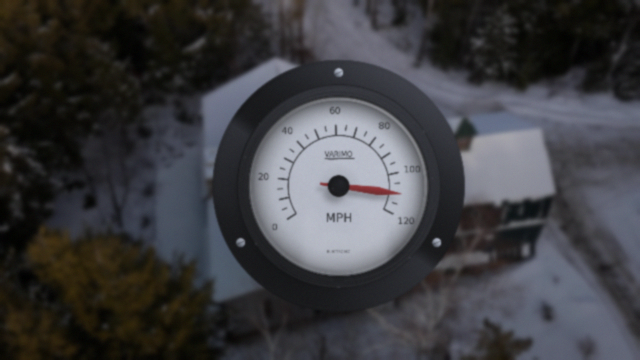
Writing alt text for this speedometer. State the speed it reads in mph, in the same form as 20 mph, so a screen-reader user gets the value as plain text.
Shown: 110 mph
